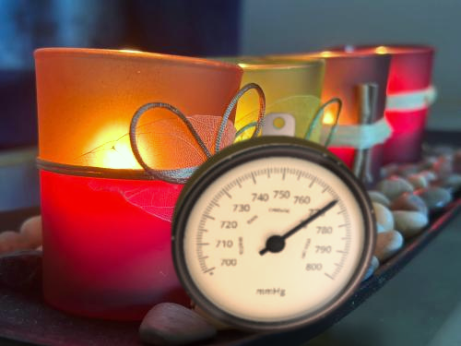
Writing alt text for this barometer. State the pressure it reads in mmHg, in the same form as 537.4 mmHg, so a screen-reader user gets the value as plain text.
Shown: 770 mmHg
